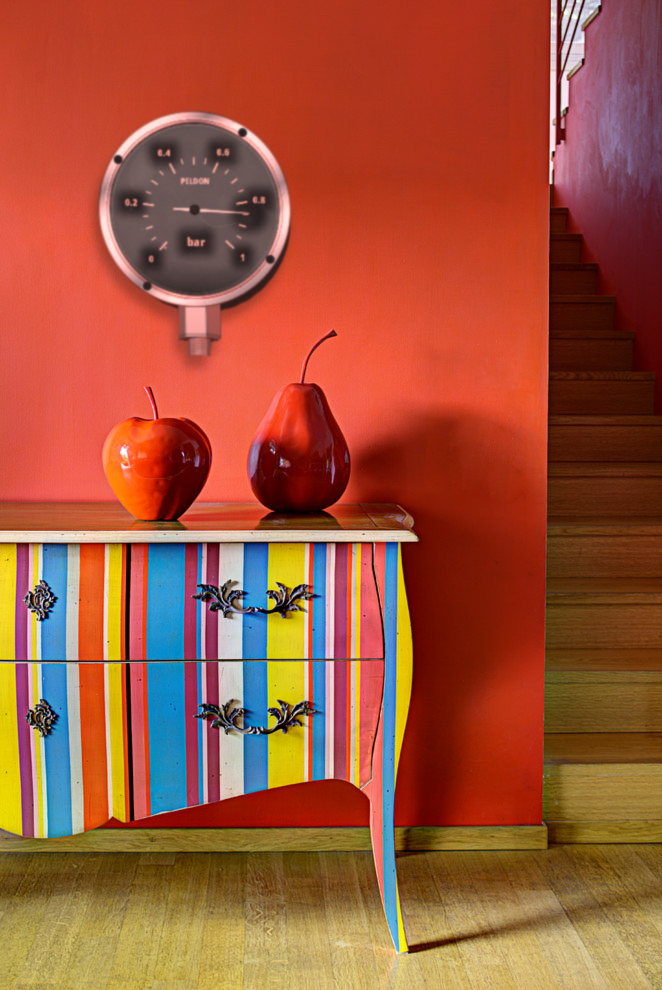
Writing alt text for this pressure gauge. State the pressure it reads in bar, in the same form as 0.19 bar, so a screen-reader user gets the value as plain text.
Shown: 0.85 bar
